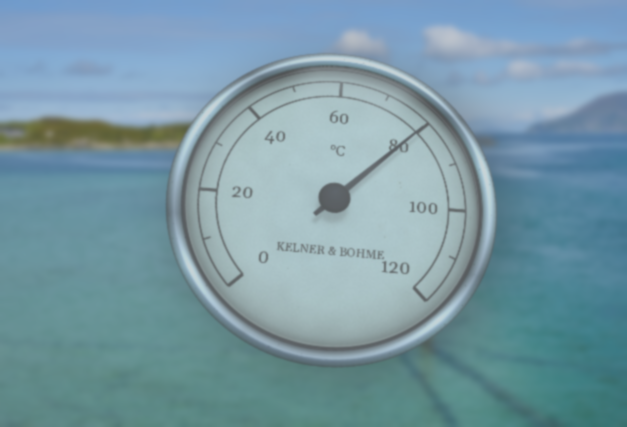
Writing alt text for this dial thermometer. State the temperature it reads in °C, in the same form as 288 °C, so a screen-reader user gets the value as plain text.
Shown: 80 °C
